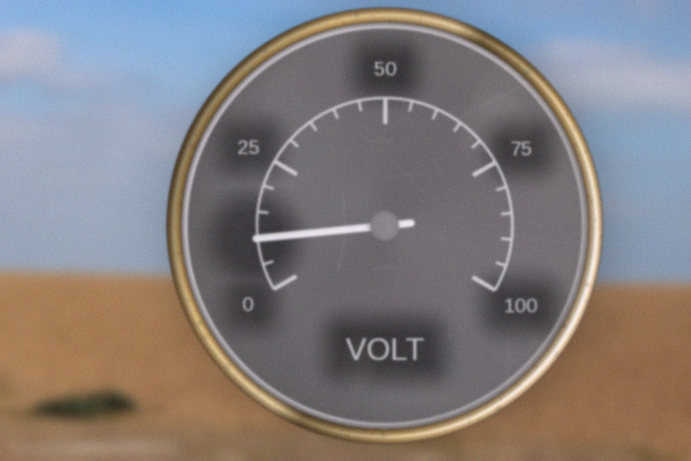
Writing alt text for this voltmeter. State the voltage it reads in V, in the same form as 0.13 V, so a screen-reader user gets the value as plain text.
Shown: 10 V
